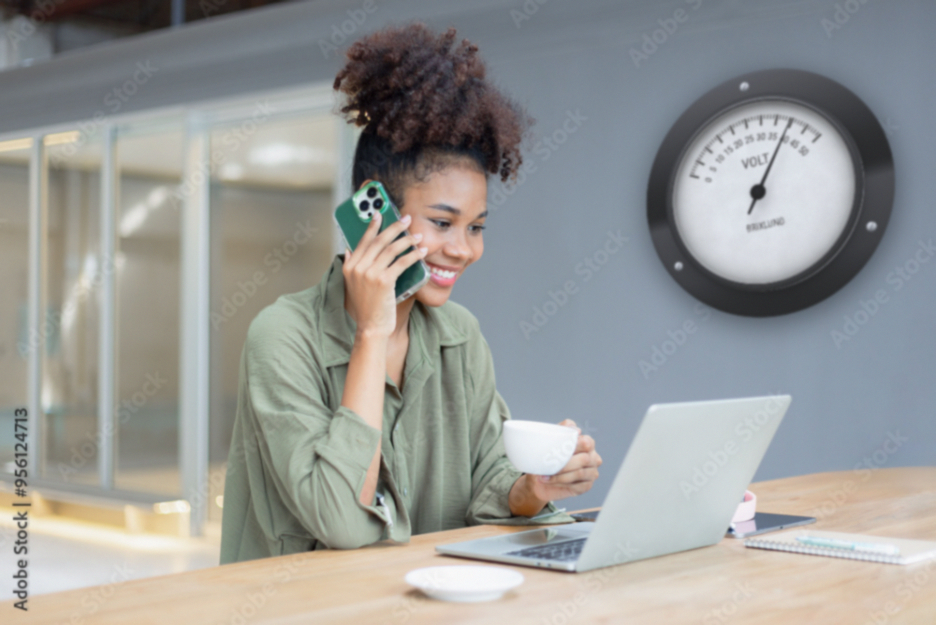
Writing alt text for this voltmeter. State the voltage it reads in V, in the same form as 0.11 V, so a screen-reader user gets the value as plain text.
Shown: 40 V
